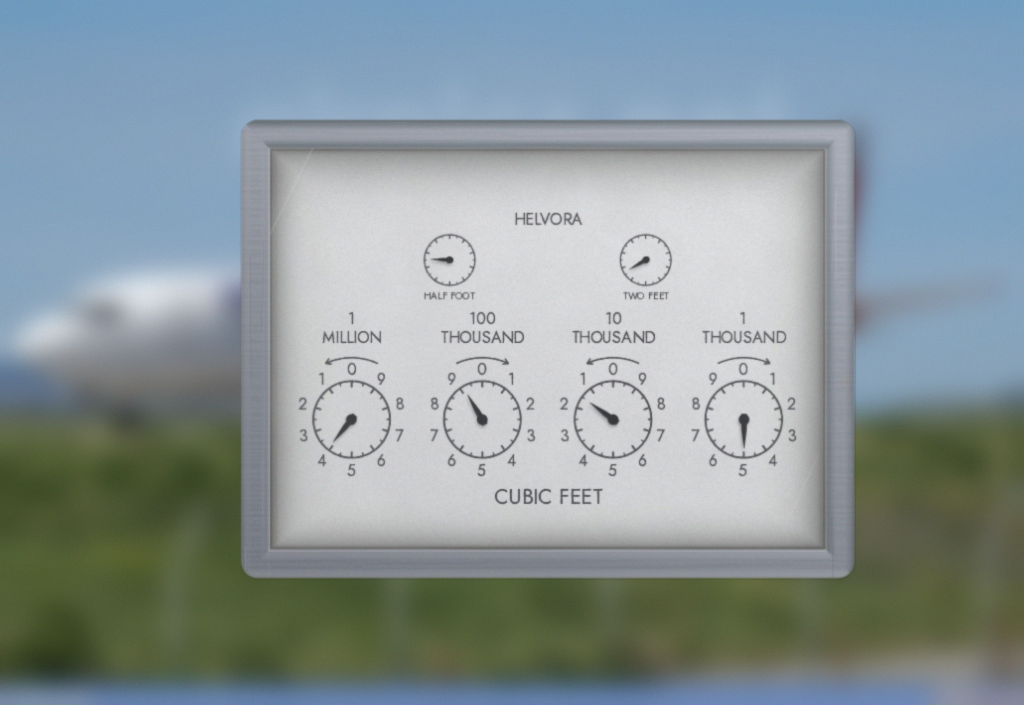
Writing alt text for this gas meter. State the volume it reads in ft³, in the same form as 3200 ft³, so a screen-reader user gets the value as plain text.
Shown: 391500 ft³
